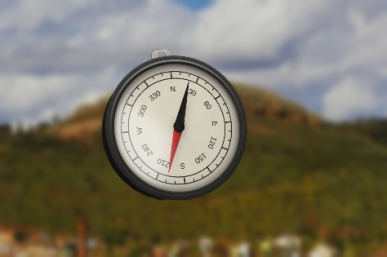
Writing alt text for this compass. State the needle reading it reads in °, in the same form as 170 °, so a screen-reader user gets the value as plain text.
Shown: 200 °
